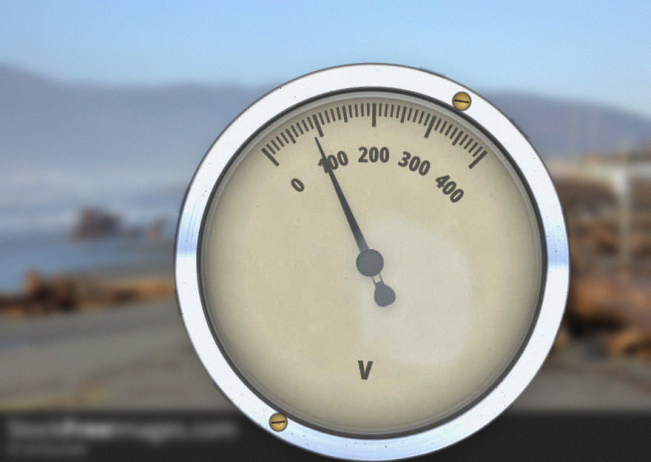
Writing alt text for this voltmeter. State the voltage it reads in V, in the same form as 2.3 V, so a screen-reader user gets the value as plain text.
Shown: 90 V
